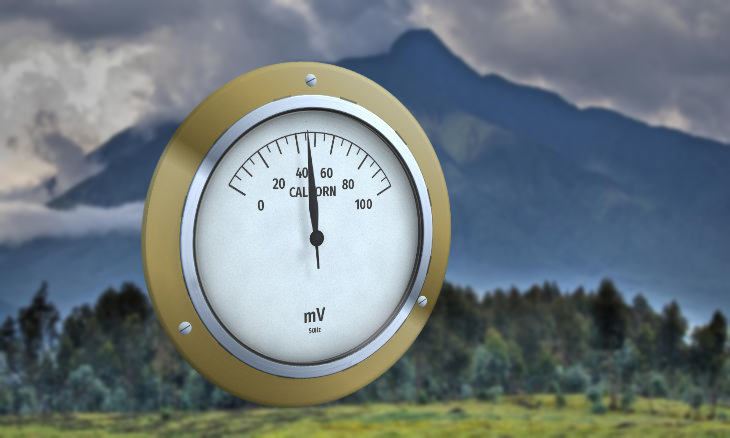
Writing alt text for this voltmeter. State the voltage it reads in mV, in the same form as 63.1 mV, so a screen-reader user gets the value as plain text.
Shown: 45 mV
